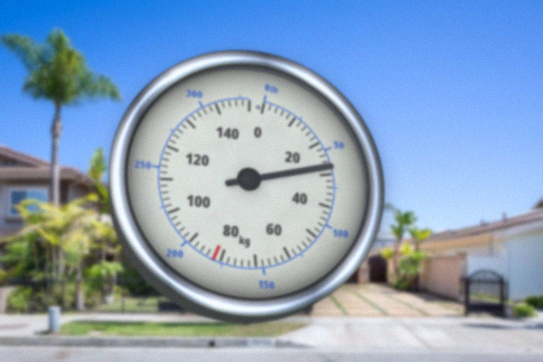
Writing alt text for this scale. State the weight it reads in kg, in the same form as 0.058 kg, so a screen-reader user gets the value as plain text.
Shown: 28 kg
